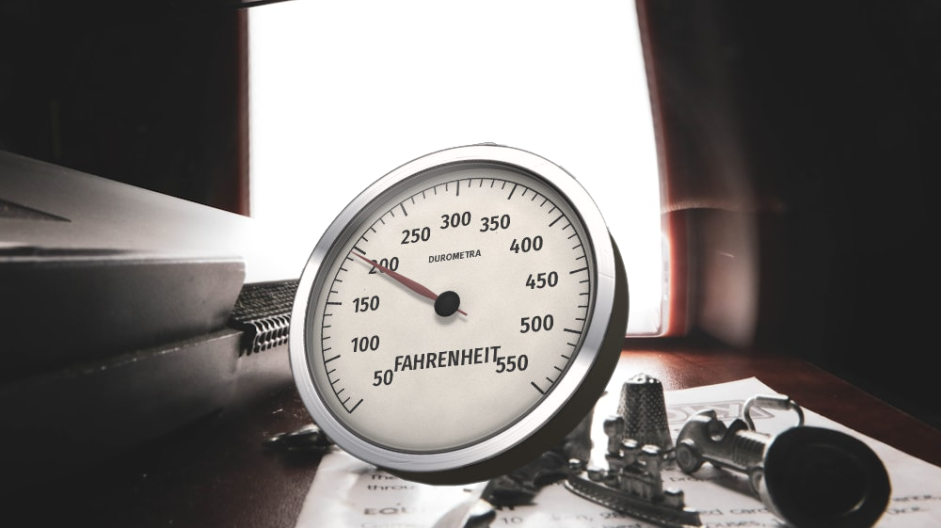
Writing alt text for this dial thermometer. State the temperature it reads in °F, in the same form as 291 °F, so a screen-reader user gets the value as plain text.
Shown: 195 °F
